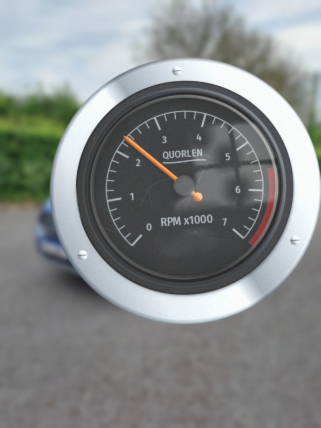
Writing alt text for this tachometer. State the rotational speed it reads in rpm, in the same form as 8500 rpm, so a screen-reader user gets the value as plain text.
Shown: 2300 rpm
